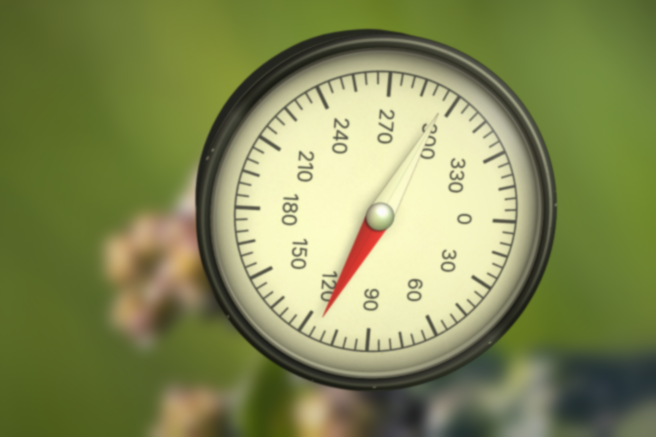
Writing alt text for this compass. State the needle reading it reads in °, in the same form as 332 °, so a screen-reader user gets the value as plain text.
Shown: 115 °
